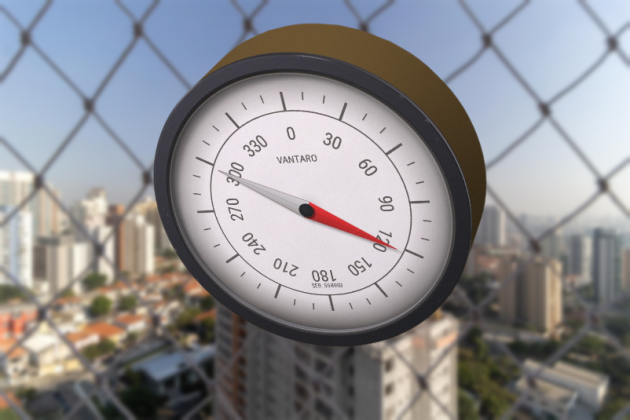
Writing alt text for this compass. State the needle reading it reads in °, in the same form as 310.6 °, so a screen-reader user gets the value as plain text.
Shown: 120 °
